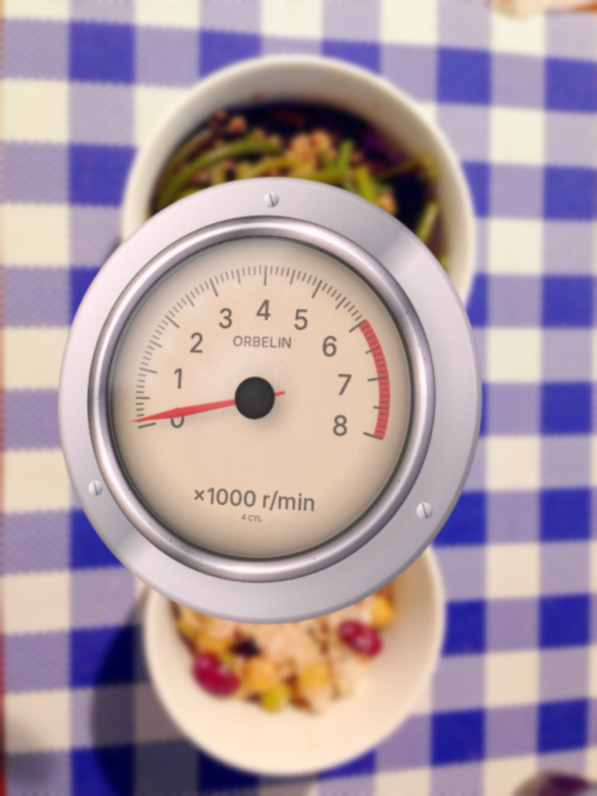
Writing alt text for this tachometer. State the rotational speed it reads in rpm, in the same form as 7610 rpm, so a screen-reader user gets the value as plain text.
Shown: 100 rpm
